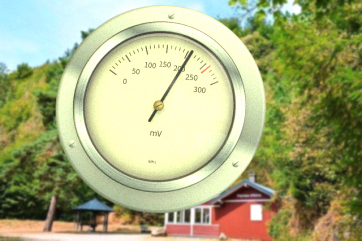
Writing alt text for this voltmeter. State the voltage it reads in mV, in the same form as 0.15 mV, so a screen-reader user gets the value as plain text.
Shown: 210 mV
